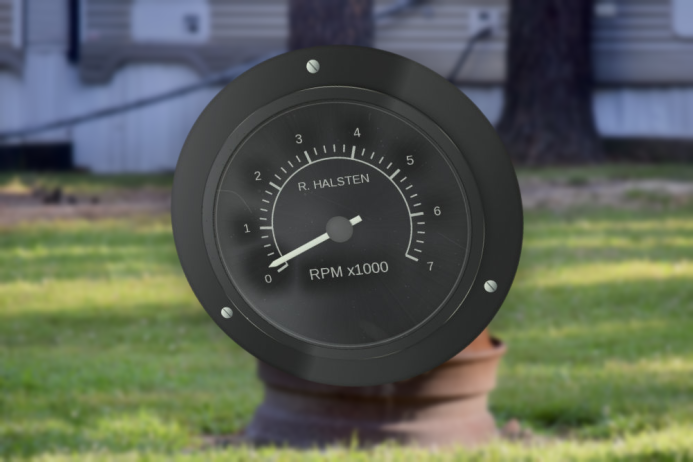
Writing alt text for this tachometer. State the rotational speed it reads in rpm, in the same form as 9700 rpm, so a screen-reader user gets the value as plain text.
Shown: 200 rpm
